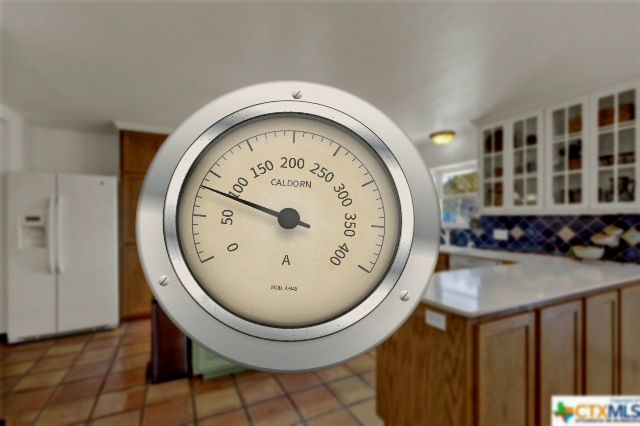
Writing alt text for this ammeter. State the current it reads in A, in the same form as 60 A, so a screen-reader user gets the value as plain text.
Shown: 80 A
